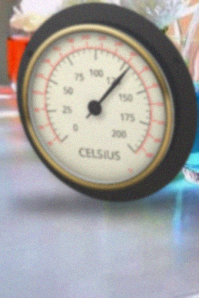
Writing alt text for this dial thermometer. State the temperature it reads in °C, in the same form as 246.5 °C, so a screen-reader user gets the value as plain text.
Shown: 130 °C
